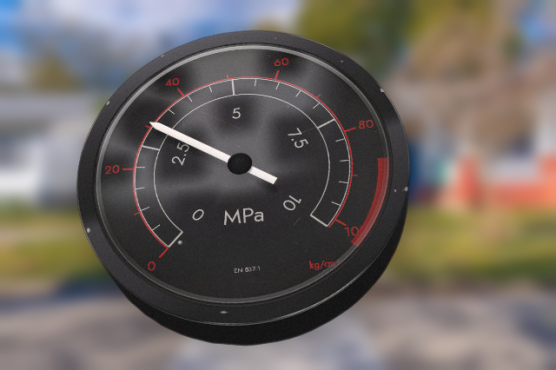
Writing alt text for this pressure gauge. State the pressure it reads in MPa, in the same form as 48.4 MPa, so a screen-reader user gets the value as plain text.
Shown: 3 MPa
